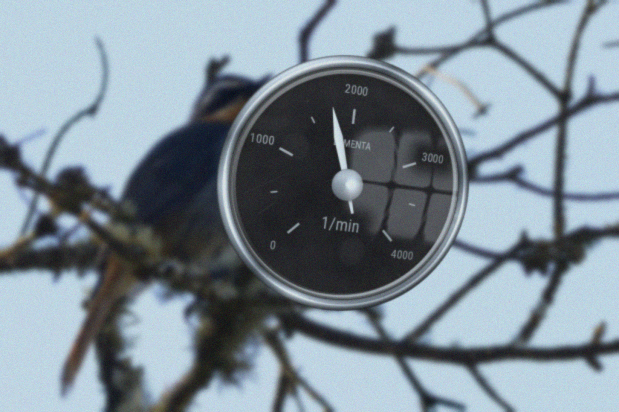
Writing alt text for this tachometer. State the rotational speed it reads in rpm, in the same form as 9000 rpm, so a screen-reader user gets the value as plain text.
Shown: 1750 rpm
